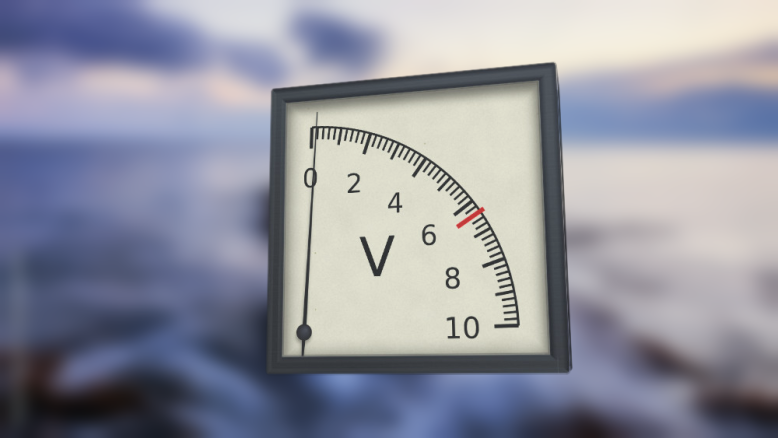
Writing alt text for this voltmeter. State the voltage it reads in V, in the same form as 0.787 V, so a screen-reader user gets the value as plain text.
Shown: 0.2 V
